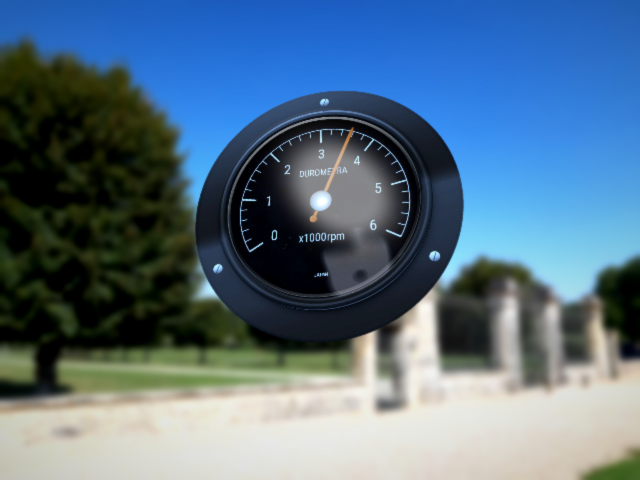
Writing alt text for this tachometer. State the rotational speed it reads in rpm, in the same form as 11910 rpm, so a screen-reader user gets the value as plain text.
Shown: 3600 rpm
